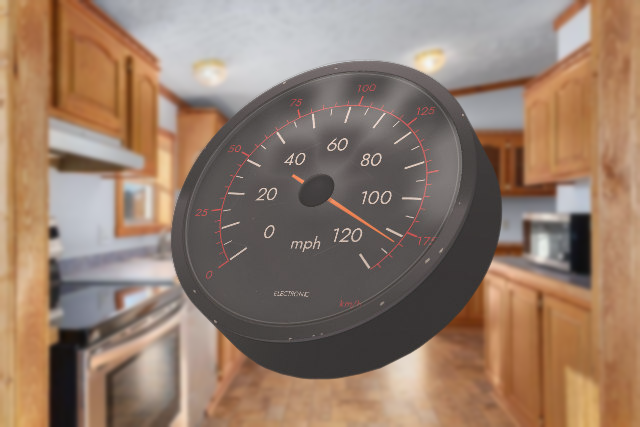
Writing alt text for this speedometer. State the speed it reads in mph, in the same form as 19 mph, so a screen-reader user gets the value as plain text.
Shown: 112.5 mph
